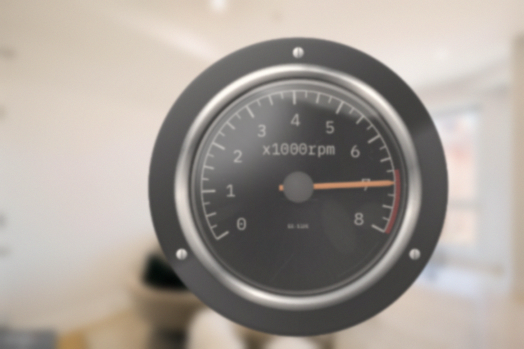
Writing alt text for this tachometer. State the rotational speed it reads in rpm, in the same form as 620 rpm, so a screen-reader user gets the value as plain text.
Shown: 7000 rpm
